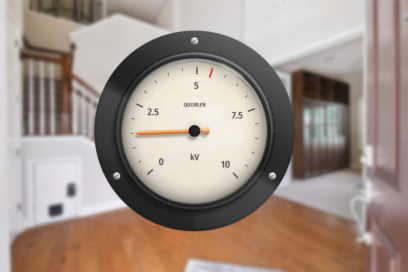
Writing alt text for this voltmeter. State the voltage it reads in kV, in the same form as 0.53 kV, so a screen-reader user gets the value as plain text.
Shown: 1.5 kV
